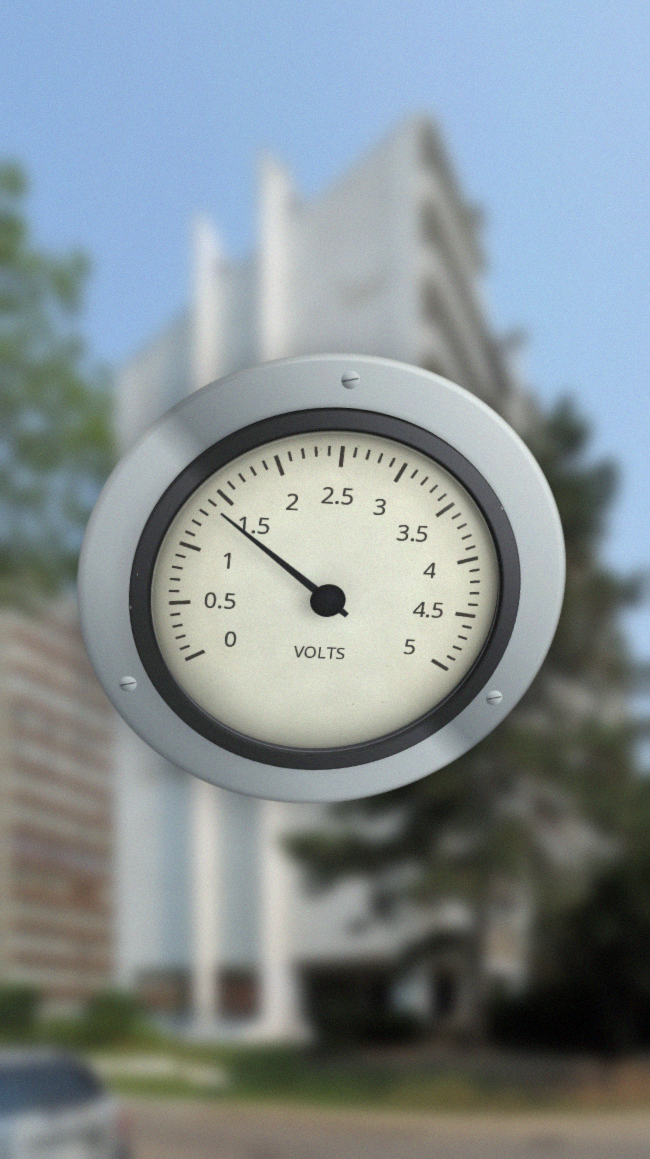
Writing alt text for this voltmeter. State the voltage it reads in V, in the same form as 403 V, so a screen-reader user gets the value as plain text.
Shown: 1.4 V
